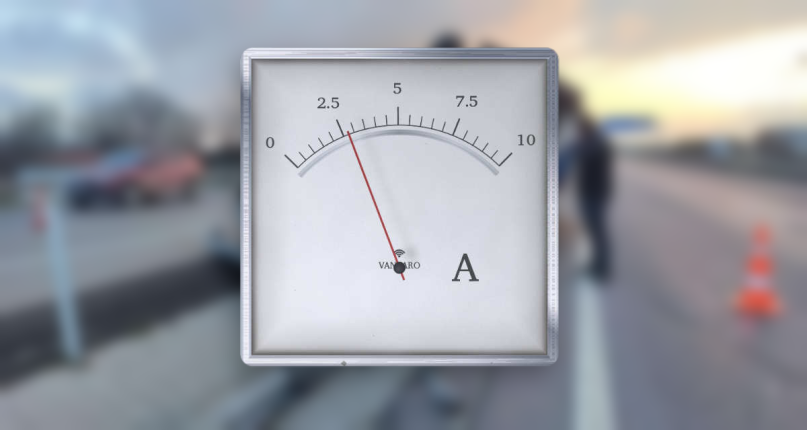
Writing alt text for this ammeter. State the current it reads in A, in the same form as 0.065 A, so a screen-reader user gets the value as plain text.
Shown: 2.75 A
